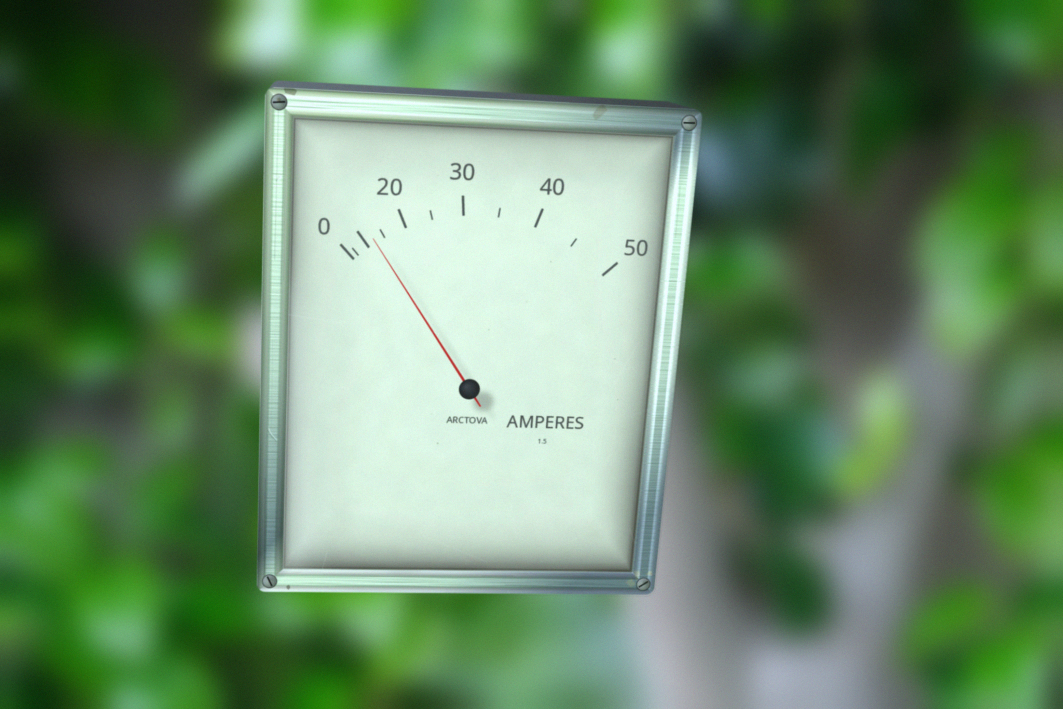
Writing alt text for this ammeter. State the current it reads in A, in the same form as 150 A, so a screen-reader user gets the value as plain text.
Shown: 12.5 A
